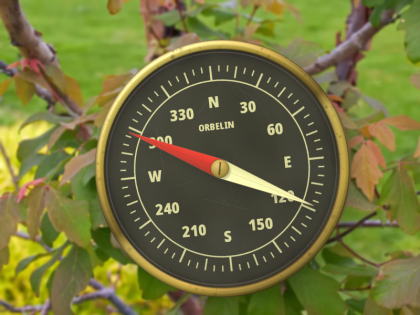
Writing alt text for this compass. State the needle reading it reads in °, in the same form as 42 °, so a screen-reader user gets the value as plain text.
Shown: 297.5 °
